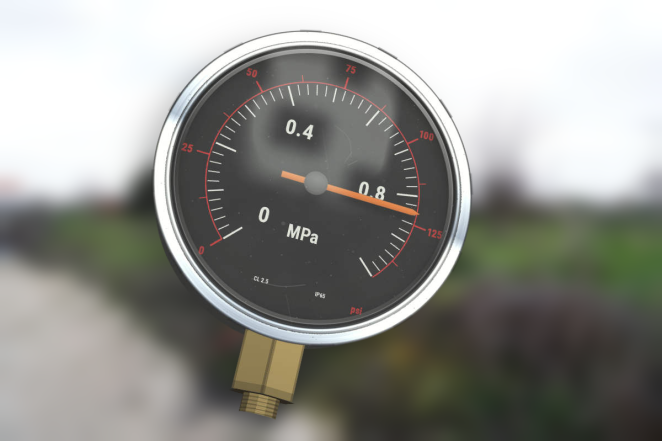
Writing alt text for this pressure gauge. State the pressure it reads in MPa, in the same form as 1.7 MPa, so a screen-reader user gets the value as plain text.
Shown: 0.84 MPa
